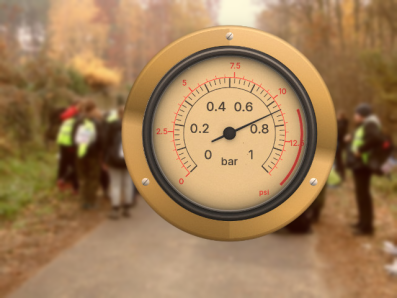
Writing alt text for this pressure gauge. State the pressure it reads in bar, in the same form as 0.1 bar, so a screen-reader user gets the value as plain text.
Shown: 0.74 bar
